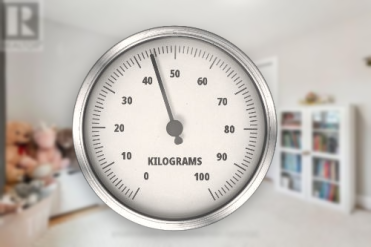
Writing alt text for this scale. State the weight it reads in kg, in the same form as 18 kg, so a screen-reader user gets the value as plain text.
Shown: 44 kg
